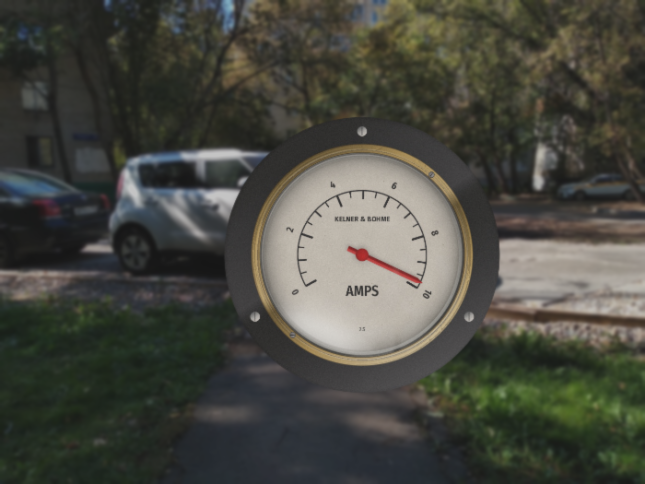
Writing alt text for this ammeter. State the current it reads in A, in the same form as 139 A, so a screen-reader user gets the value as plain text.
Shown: 9.75 A
